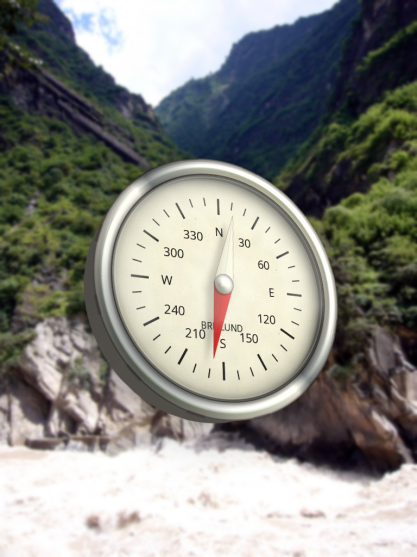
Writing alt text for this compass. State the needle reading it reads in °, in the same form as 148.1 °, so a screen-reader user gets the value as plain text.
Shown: 190 °
